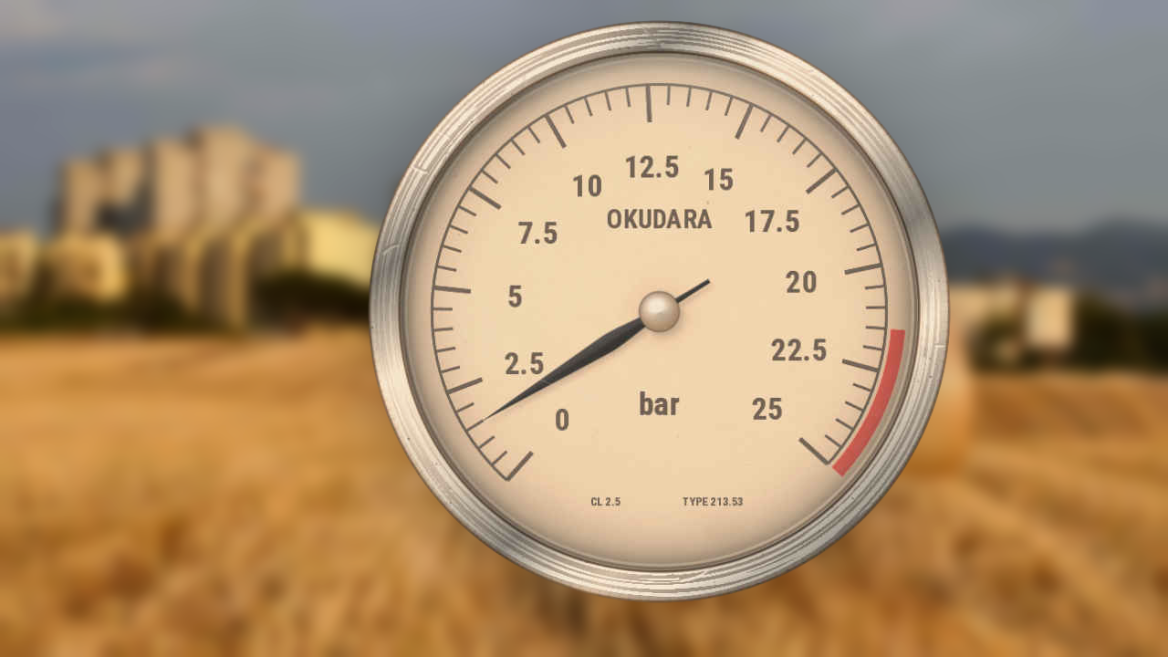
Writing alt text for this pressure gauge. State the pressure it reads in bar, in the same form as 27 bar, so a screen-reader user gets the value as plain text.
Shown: 1.5 bar
